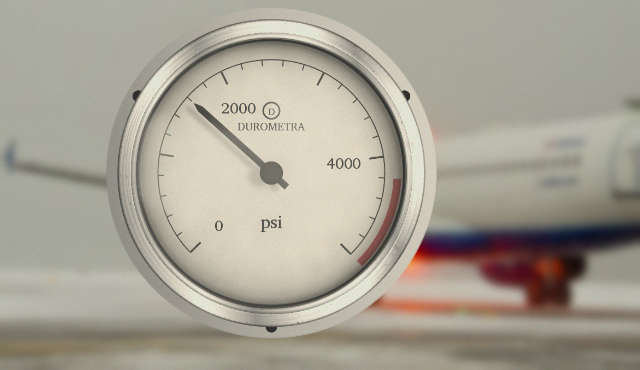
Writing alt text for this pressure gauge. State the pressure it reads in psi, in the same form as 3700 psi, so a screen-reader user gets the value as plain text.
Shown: 1600 psi
